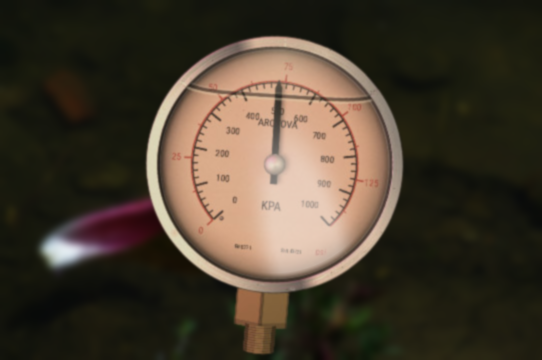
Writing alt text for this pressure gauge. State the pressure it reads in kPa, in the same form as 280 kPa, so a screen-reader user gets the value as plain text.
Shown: 500 kPa
